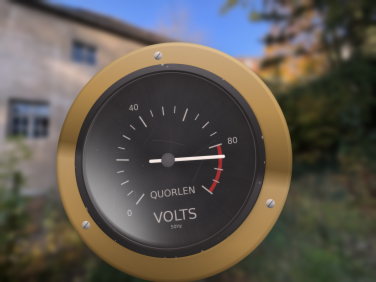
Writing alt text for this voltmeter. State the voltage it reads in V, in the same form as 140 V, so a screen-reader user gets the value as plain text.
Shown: 85 V
